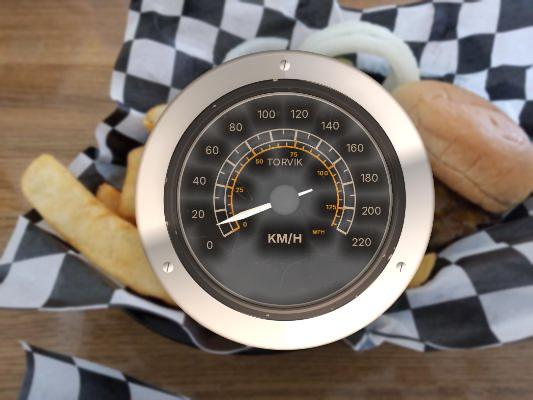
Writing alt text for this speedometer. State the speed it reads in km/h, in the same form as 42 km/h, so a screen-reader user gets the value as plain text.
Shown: 10 km/h
